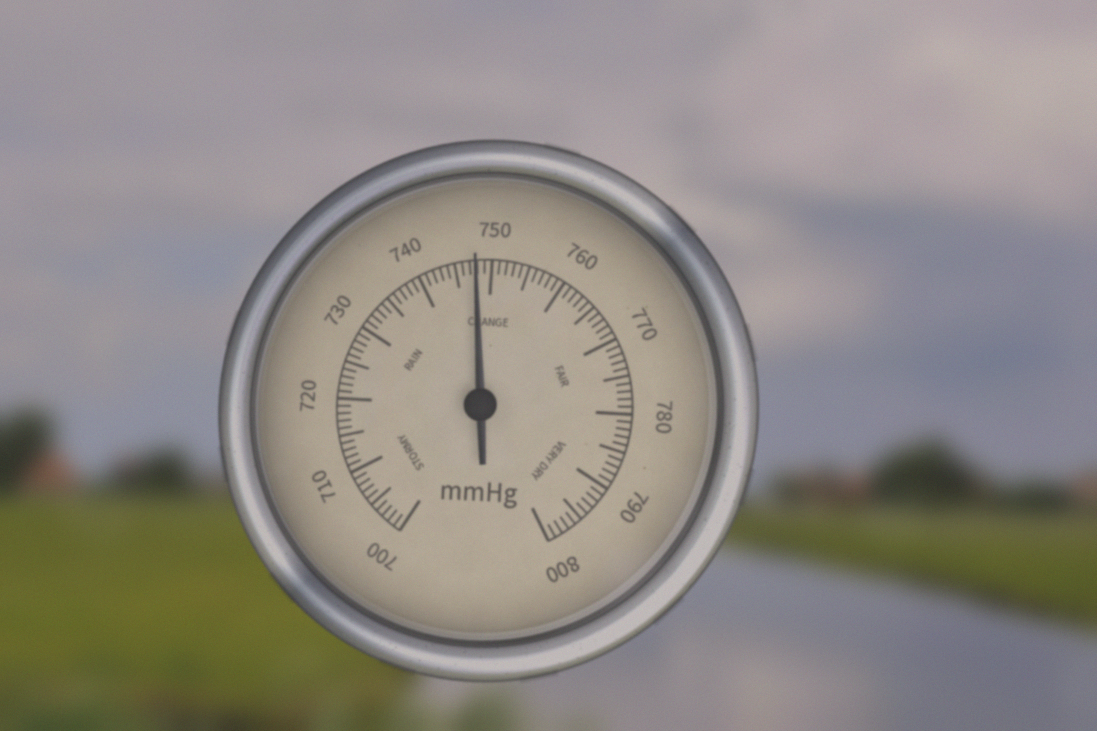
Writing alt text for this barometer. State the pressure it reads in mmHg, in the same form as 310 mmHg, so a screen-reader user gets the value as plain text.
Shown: 748 mmHg
